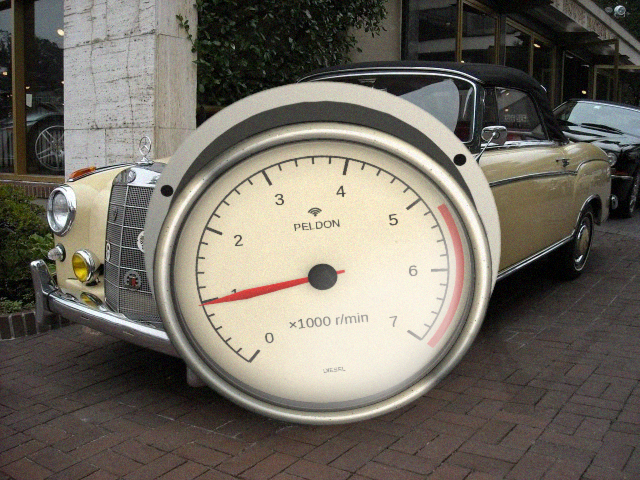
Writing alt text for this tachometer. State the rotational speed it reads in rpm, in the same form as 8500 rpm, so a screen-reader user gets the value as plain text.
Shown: 1000 rpm
